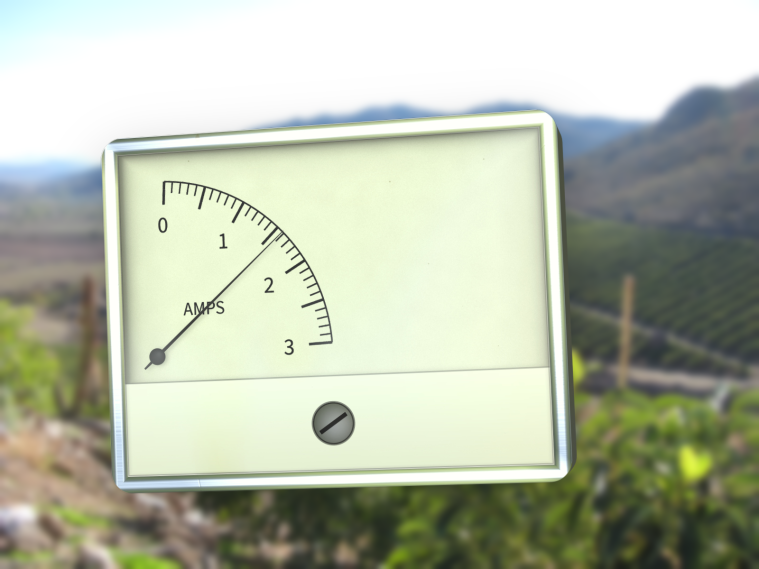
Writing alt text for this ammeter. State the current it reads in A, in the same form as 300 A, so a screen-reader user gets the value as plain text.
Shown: 1.6 A
